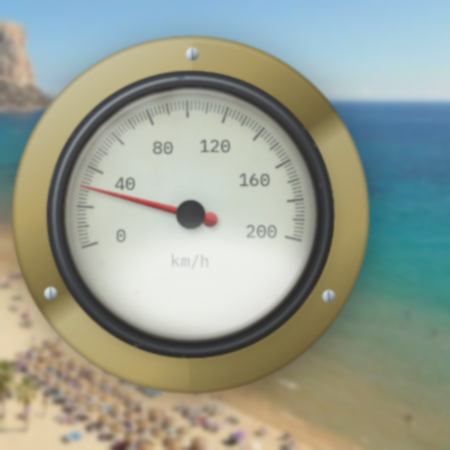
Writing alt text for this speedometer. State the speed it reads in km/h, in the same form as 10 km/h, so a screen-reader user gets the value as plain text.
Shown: 30 km/h
